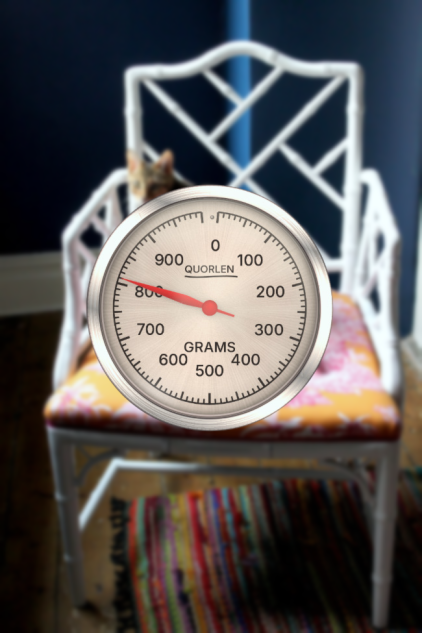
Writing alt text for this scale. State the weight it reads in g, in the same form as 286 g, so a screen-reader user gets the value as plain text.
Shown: 810 g
